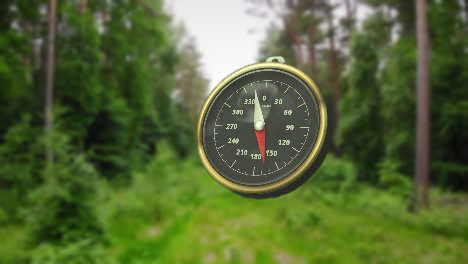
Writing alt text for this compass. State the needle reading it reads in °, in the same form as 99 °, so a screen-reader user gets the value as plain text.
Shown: 165 °
